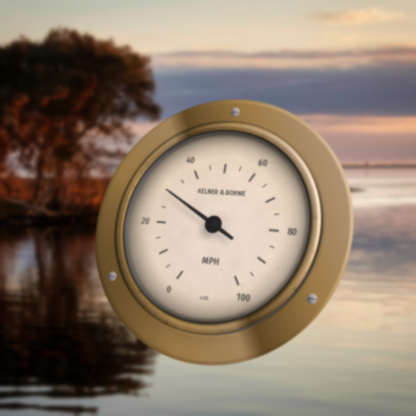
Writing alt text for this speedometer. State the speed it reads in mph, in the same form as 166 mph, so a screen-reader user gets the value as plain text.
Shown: 30 mph
